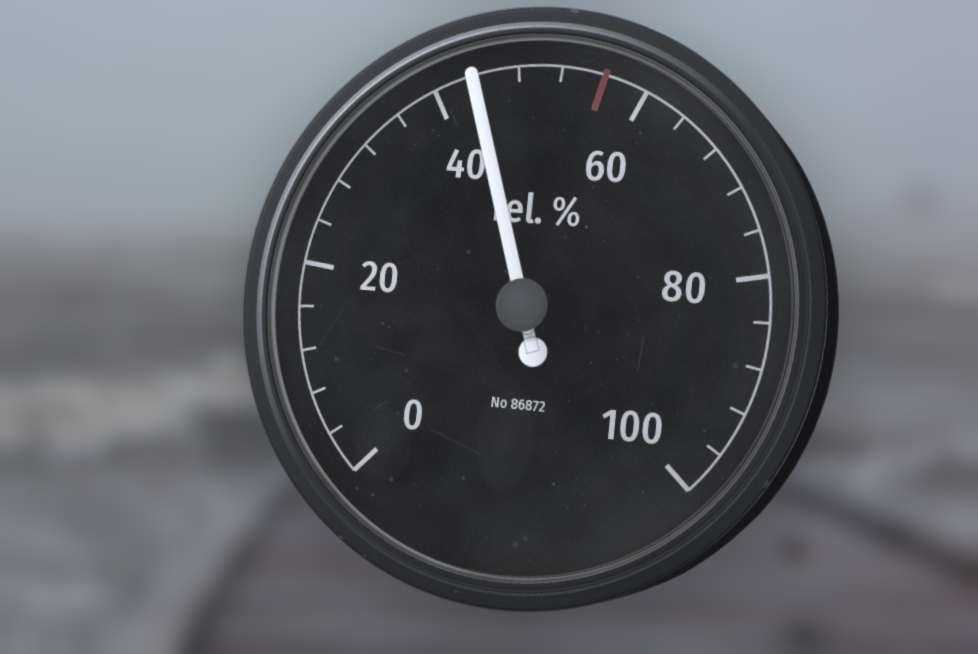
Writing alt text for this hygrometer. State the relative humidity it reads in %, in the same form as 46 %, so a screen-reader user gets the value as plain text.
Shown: 44 %
